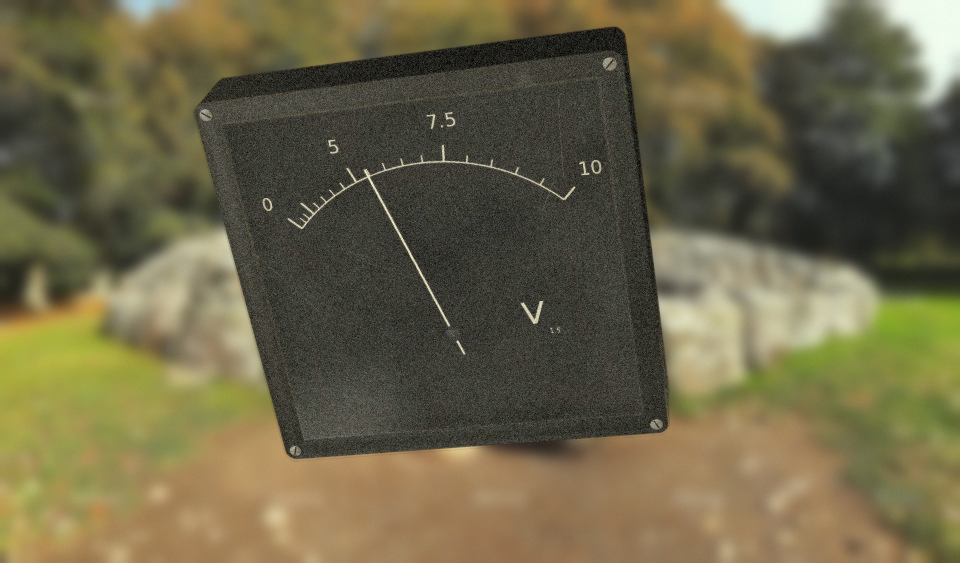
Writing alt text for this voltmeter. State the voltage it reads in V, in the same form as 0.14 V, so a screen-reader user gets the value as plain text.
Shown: 5.5 V
